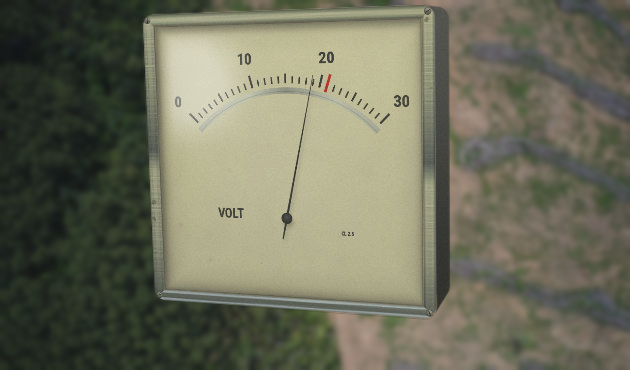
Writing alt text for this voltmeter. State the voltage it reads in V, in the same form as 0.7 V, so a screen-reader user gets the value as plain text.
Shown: 19 V
